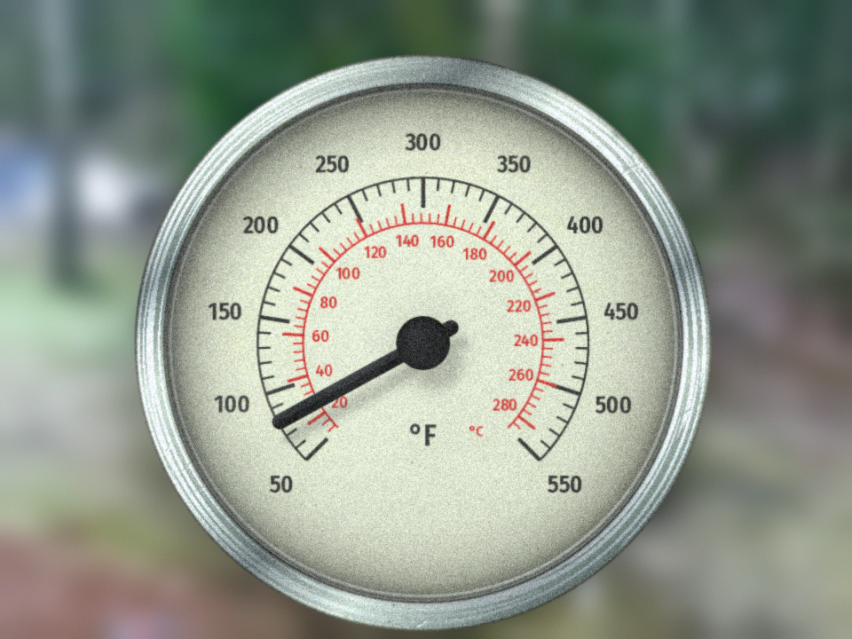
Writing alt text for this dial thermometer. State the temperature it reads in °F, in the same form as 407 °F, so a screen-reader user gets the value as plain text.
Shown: 80 °F
